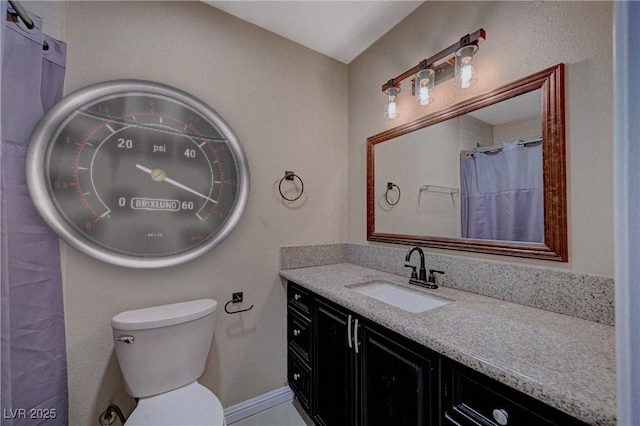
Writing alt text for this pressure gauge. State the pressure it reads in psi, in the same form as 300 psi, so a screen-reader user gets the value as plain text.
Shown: 55 psi
